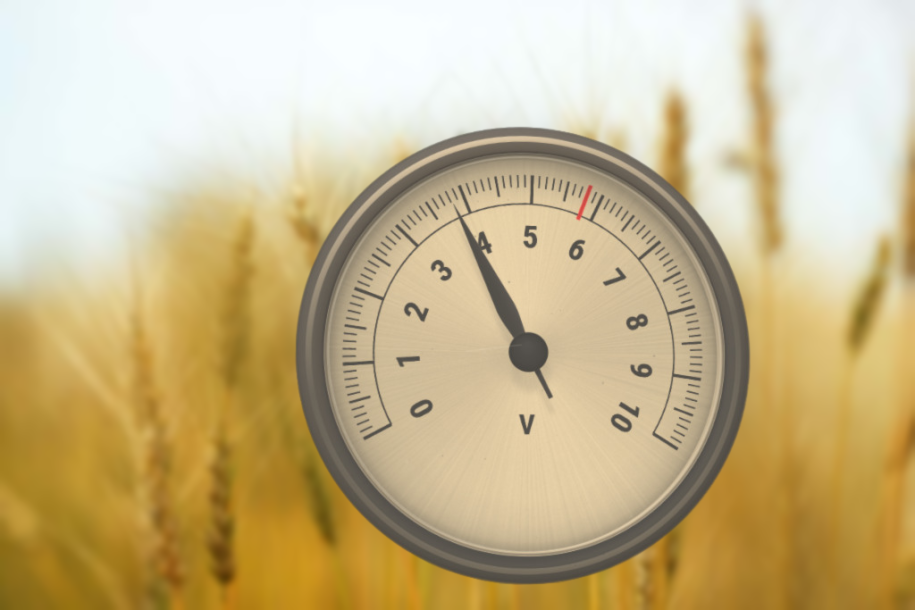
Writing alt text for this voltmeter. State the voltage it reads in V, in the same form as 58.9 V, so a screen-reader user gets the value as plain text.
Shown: 3.8 V
